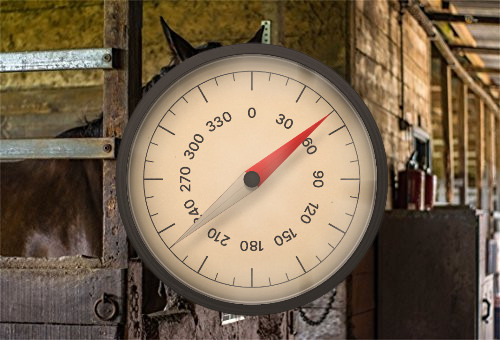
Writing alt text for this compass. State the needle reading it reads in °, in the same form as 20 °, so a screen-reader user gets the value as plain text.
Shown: 50 °
